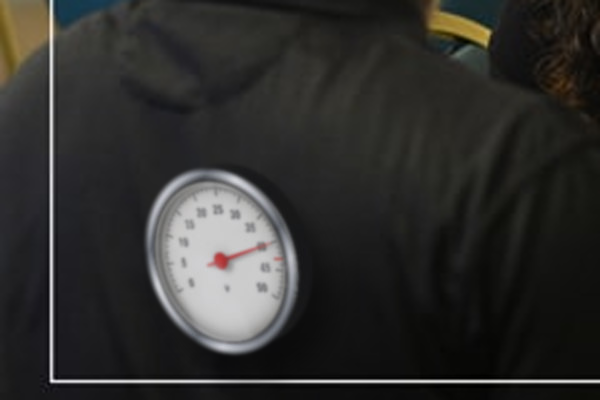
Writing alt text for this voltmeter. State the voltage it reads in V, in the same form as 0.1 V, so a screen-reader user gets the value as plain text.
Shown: 40 V
